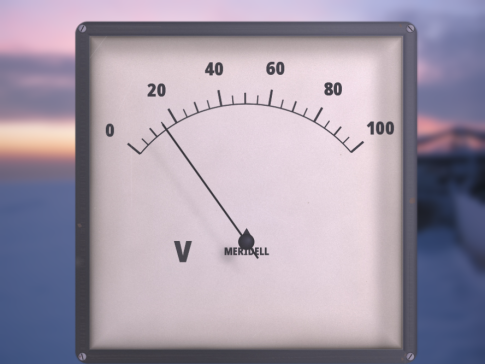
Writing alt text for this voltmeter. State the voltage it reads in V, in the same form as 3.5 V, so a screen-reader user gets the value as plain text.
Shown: 15 V
